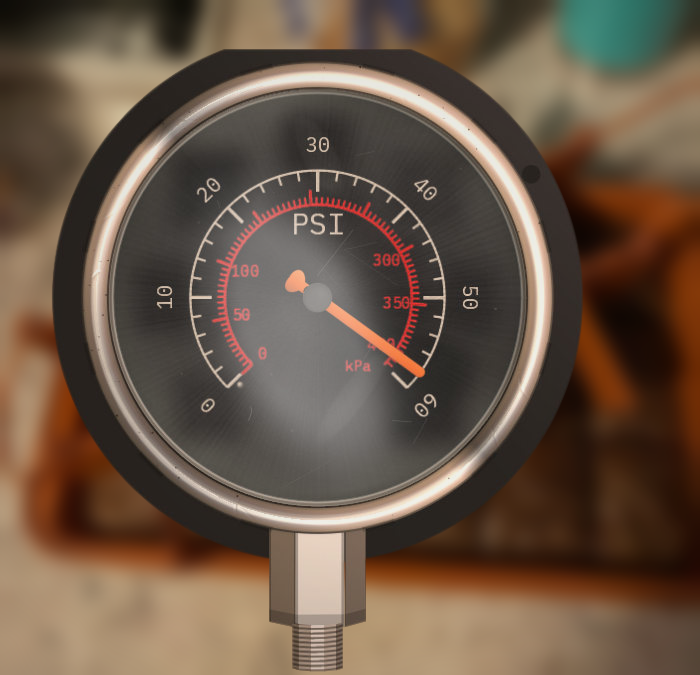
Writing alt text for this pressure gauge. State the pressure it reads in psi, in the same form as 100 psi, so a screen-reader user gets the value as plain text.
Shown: 58 psi
